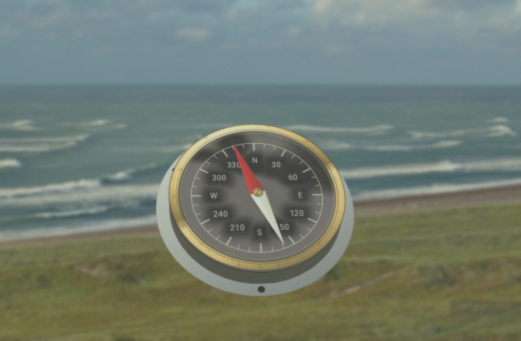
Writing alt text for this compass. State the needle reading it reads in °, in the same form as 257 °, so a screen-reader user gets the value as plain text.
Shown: 340 °
